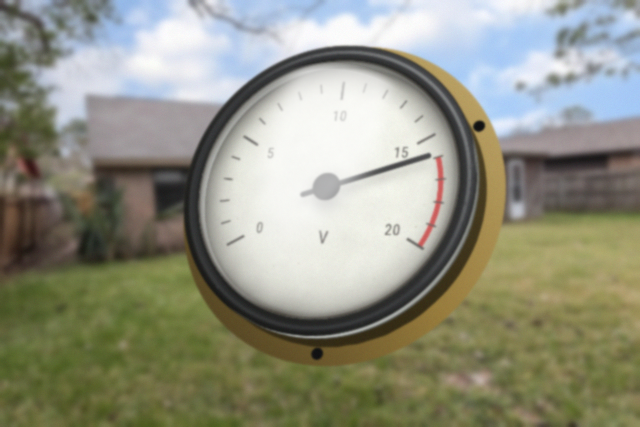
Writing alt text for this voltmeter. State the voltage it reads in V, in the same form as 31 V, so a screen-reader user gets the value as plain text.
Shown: 16 V
